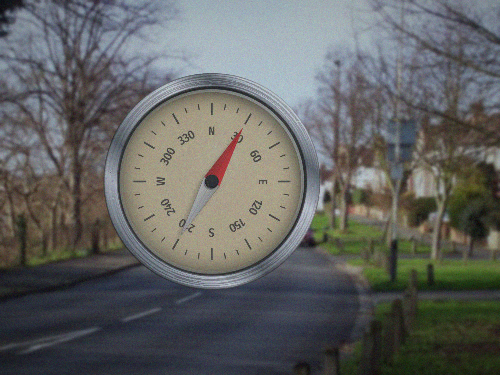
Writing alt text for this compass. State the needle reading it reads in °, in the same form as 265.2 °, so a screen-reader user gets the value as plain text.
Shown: 30 °
